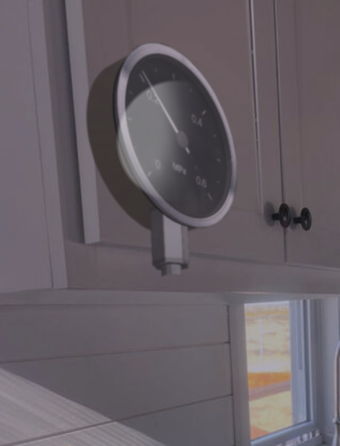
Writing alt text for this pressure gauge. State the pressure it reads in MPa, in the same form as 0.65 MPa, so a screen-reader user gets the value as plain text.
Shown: 0.2 MPa
